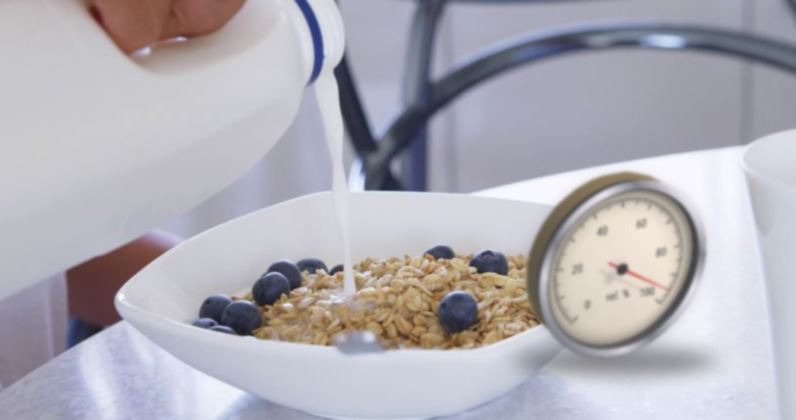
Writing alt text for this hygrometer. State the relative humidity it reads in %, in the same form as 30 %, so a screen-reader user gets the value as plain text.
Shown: 95 %
